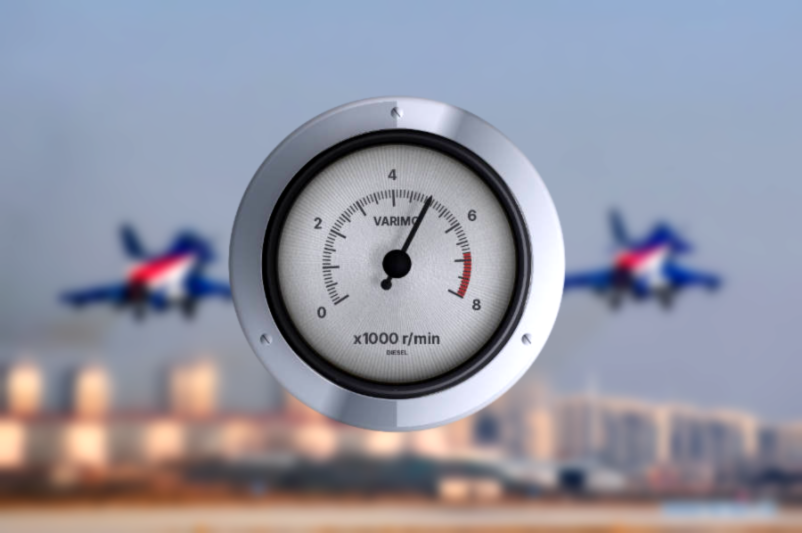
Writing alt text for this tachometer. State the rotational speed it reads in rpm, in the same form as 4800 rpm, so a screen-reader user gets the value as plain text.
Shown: 5000 rpm
